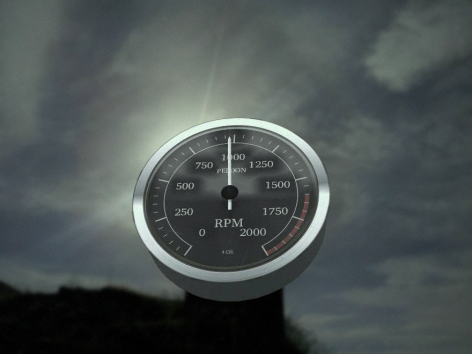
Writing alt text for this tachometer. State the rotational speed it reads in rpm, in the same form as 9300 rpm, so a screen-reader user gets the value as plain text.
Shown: 975 rpm
